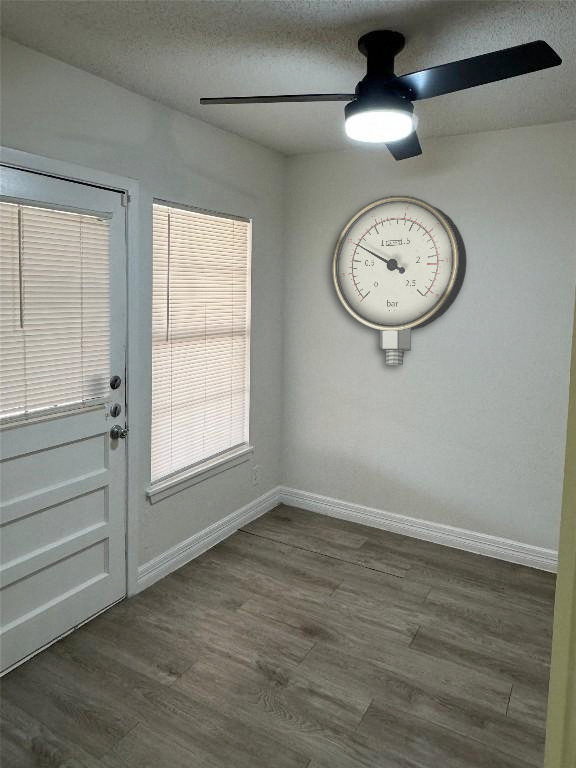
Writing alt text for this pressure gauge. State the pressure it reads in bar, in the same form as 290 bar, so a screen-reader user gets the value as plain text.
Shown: 0.7 bar
